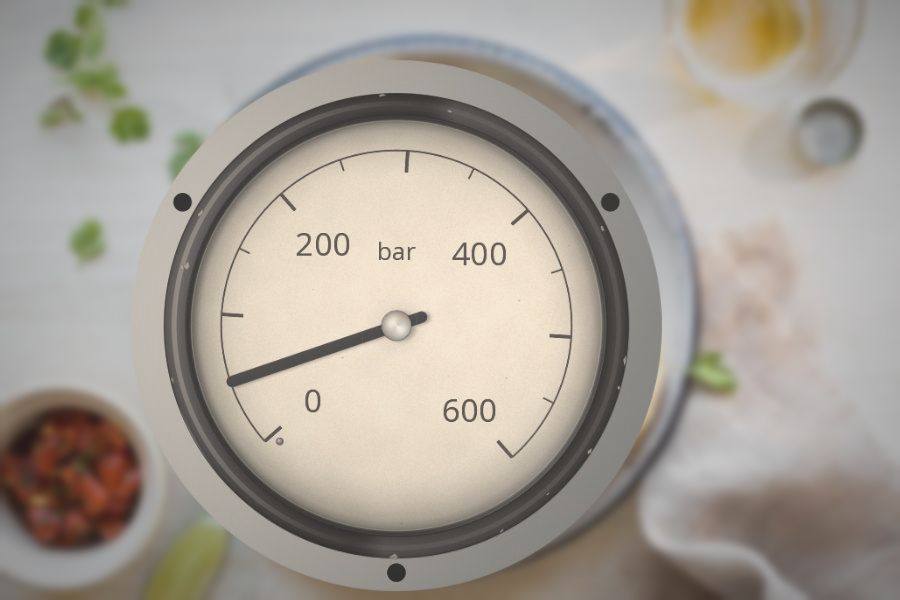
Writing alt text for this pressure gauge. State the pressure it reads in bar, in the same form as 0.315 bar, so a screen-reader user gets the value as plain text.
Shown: 50 bar
